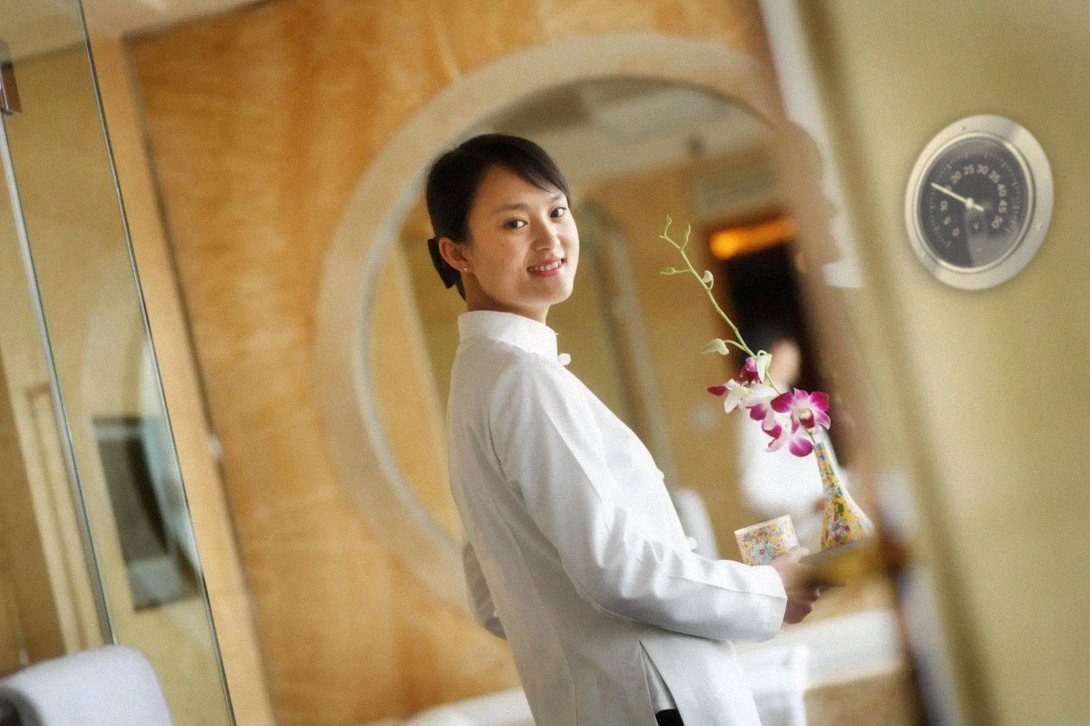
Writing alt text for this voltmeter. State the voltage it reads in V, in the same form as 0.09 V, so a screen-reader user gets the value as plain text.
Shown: 15 V
